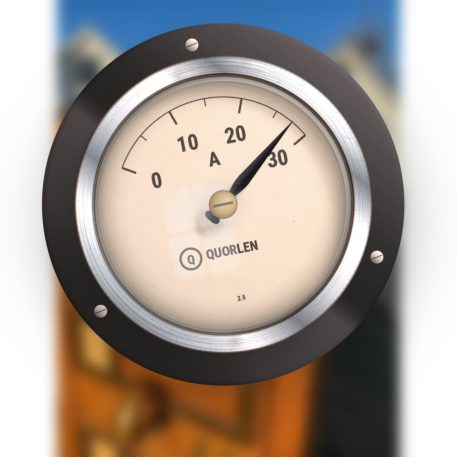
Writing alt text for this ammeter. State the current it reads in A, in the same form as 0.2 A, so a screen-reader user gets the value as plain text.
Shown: 27.5 A
